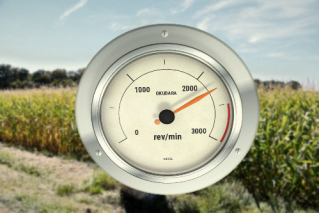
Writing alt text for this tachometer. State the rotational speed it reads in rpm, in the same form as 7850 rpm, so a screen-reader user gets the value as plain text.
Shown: 2250 rpm
